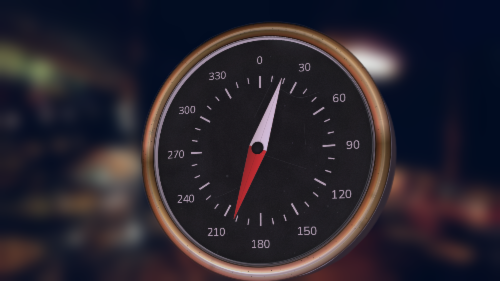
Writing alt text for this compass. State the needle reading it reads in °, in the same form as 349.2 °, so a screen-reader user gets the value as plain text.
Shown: 200 °
